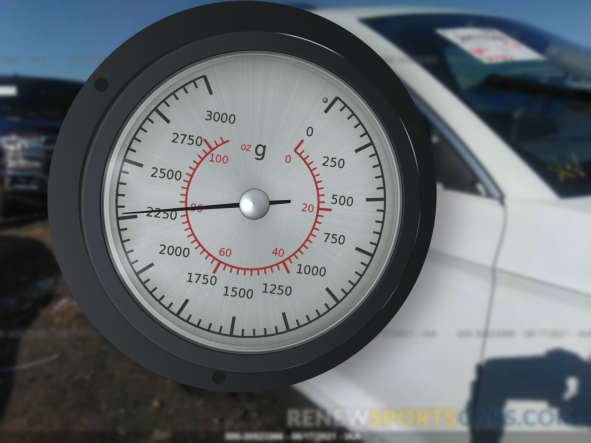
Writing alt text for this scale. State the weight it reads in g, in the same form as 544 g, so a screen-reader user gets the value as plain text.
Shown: 2275 g
